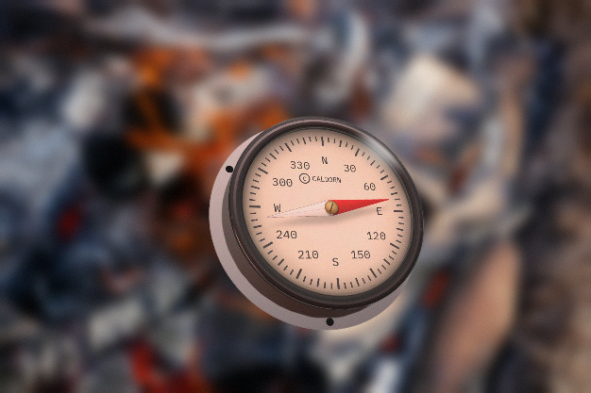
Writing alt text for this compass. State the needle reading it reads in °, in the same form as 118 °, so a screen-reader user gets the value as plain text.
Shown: 80 °
